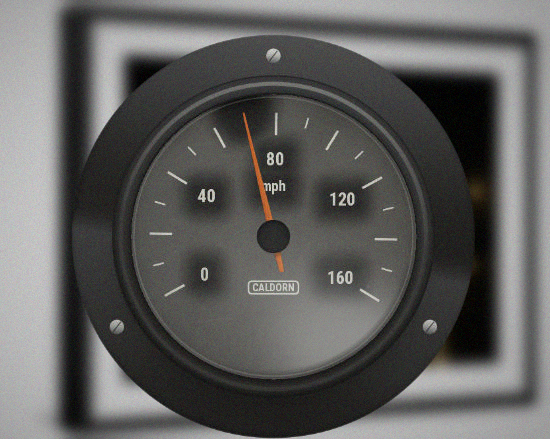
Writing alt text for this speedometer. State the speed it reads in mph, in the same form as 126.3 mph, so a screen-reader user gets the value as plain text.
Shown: 70 mph
